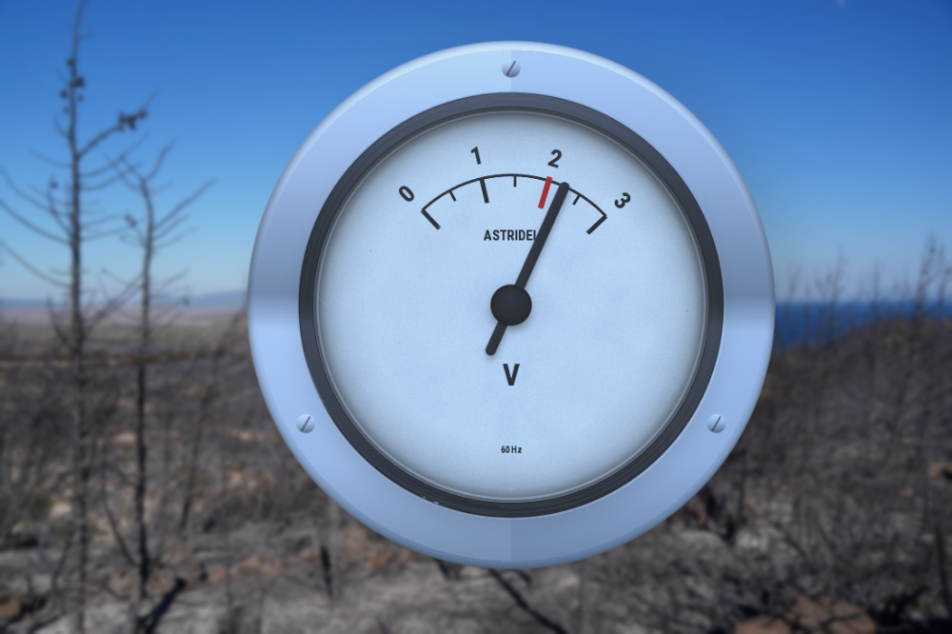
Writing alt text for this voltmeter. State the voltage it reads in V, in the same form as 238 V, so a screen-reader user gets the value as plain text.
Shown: 2.25 V
